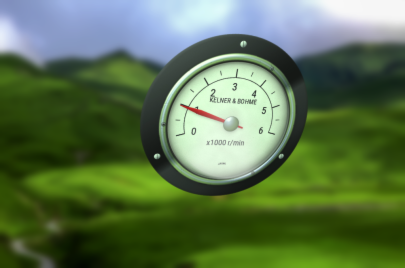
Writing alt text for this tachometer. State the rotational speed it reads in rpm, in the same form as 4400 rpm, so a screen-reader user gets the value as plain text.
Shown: 1000 rpm
